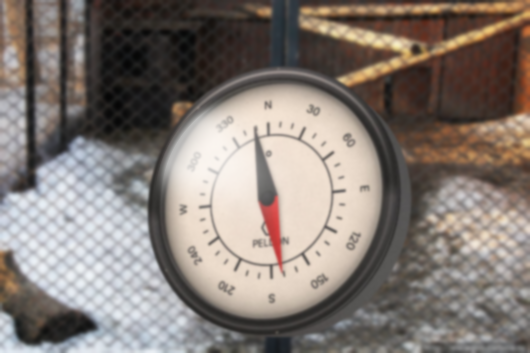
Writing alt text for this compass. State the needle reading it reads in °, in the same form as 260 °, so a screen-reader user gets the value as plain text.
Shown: 170 °
